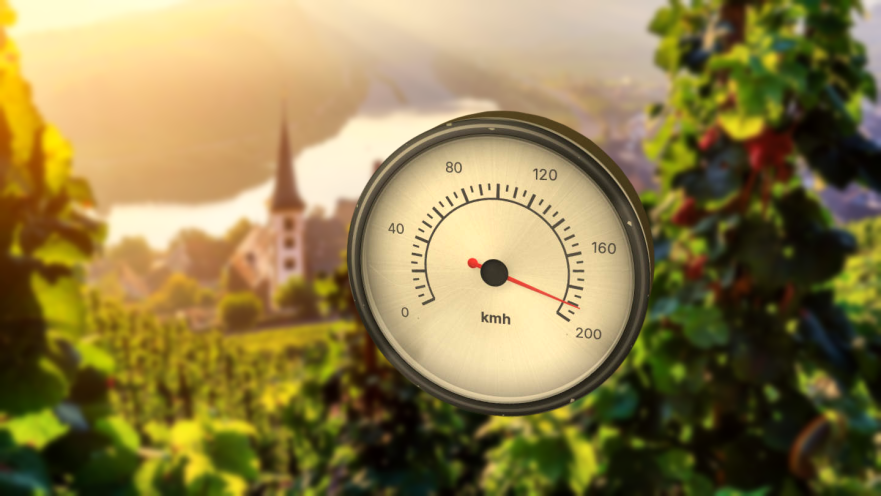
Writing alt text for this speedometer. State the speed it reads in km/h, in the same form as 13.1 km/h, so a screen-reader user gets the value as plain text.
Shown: 190 km/h
